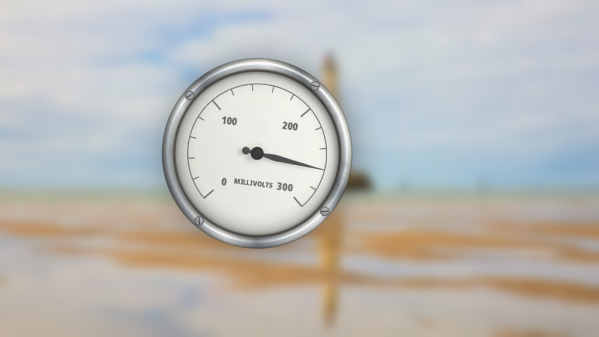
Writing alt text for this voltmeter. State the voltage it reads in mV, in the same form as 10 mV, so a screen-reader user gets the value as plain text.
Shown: 260 mV
